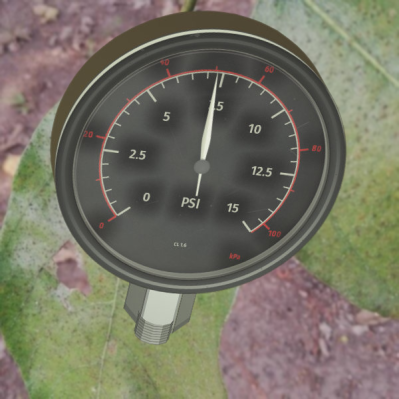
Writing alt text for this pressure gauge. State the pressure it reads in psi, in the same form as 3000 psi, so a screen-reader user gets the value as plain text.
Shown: 7.25 psi
